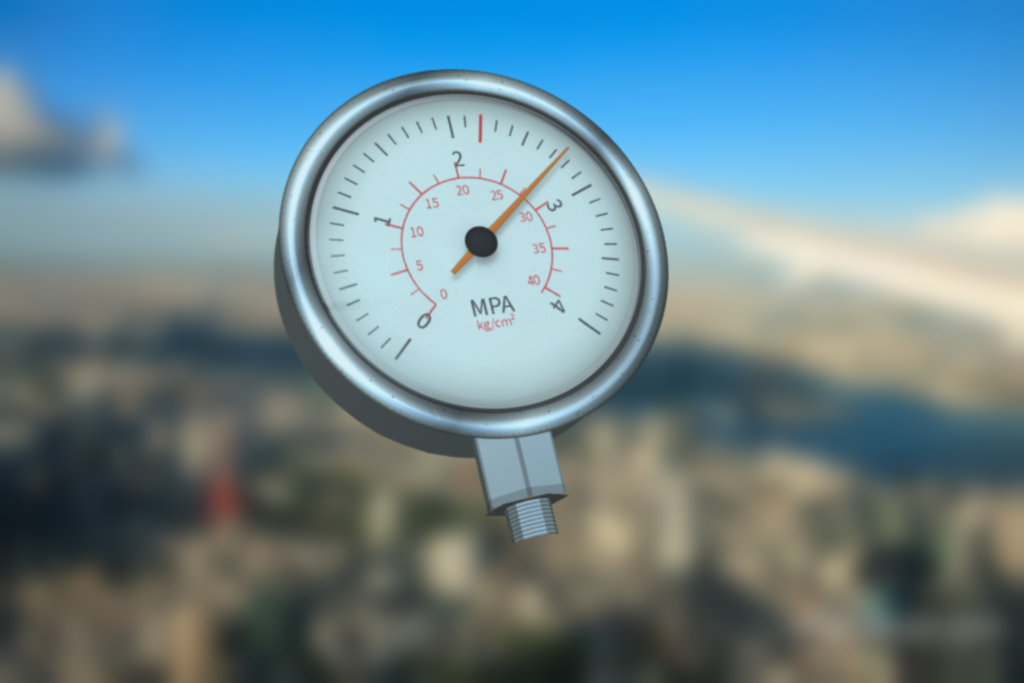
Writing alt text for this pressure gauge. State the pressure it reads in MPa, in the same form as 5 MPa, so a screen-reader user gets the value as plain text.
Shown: 2.75 MPa
